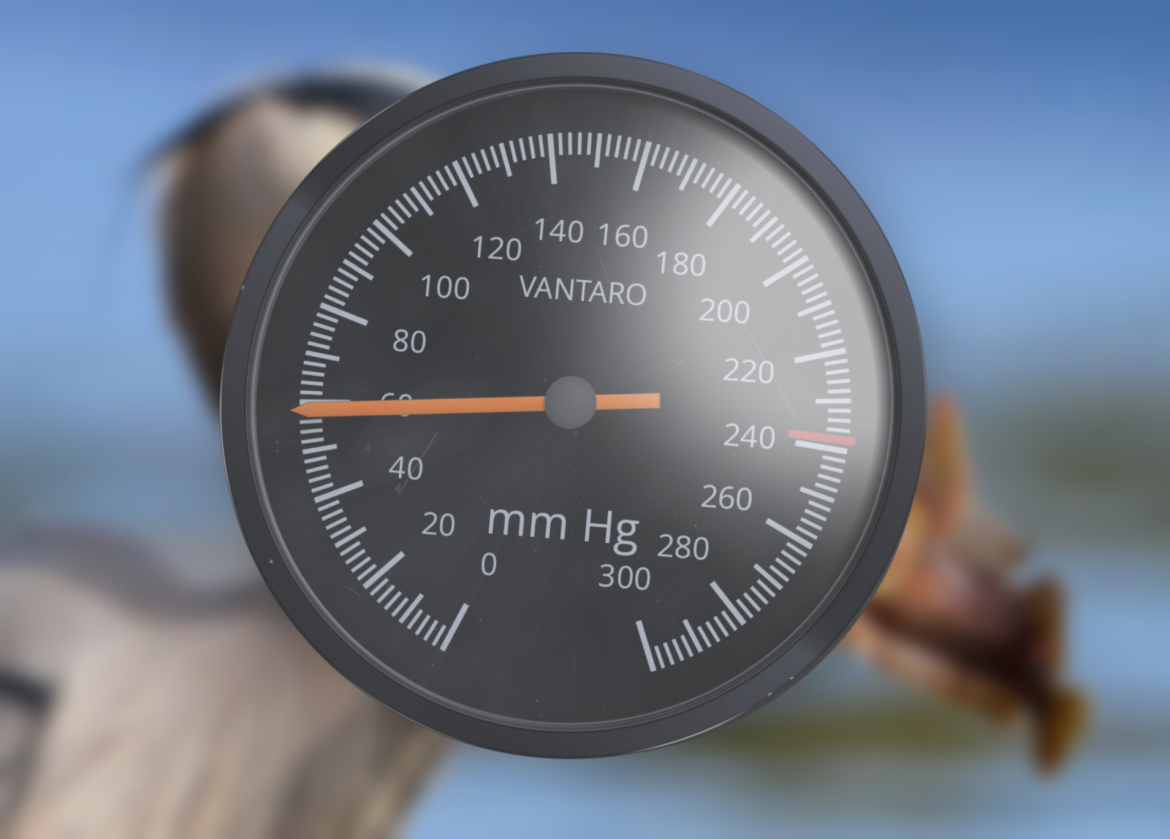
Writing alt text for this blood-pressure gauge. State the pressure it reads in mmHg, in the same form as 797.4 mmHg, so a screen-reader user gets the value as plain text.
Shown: 58 mmHg
